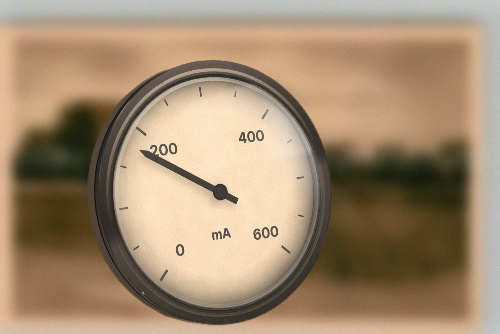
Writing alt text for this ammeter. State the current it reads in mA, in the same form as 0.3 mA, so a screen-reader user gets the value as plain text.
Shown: 175 mA
